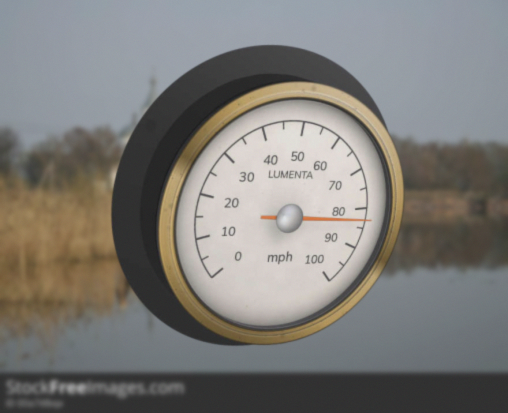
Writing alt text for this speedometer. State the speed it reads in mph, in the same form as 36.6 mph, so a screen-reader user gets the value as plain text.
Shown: 82.5 mph
